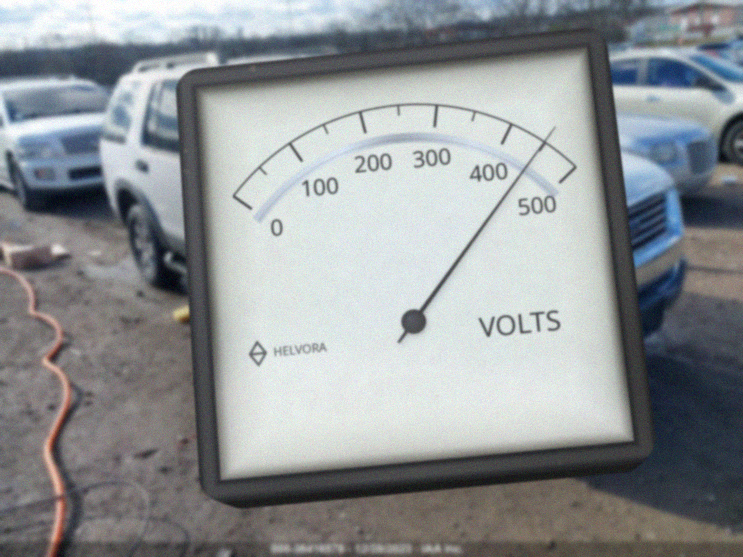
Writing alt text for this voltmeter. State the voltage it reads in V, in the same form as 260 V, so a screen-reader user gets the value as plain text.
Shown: 450 V
